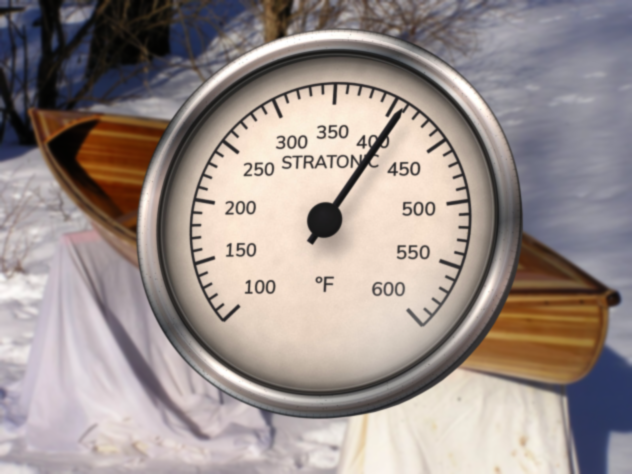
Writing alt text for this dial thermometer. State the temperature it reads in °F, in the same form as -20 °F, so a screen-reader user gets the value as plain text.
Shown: 410 °F
